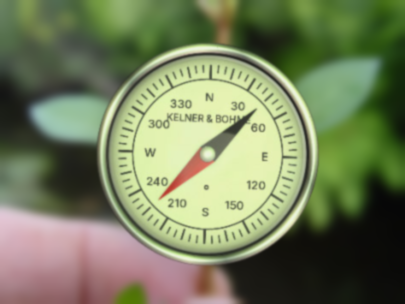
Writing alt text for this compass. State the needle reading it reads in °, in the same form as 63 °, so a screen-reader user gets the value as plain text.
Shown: 225 °
